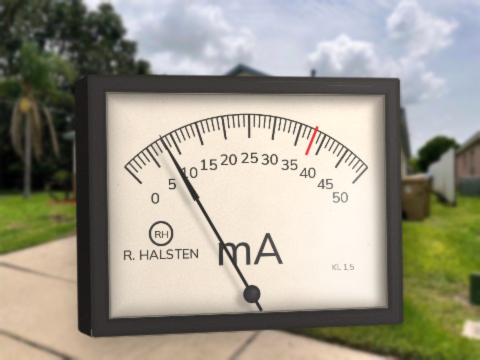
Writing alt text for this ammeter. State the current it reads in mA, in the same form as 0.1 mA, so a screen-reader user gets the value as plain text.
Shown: 8 mA
